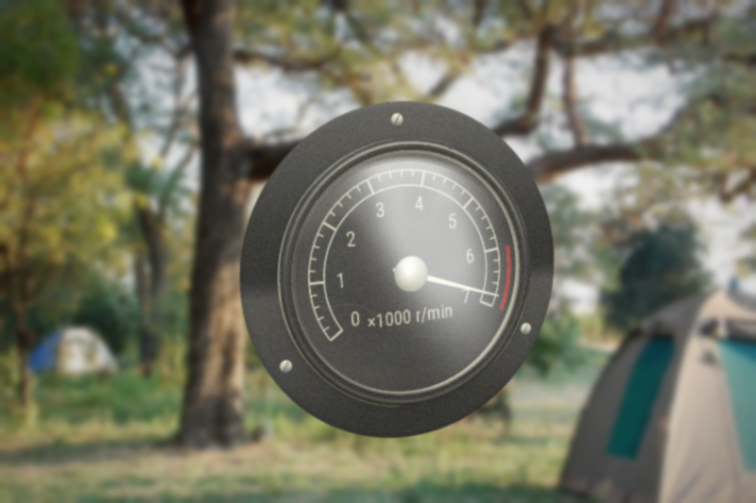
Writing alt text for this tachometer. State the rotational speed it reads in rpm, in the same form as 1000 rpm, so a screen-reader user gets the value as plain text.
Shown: 6800 rpm
